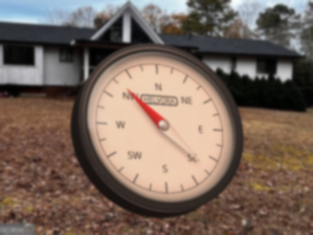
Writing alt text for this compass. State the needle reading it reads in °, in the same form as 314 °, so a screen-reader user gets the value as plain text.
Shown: 315 °
